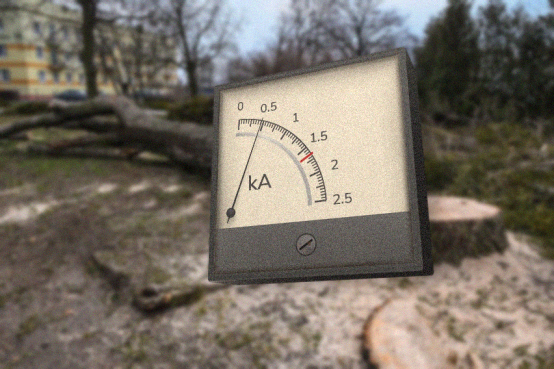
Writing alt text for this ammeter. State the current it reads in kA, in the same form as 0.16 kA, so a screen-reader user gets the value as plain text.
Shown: 0.5 kA
